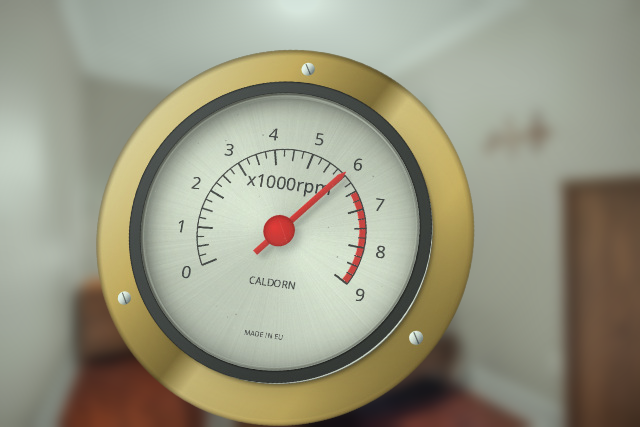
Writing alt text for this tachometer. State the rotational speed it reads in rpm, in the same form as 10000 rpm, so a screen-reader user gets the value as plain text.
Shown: 6000 rpm
